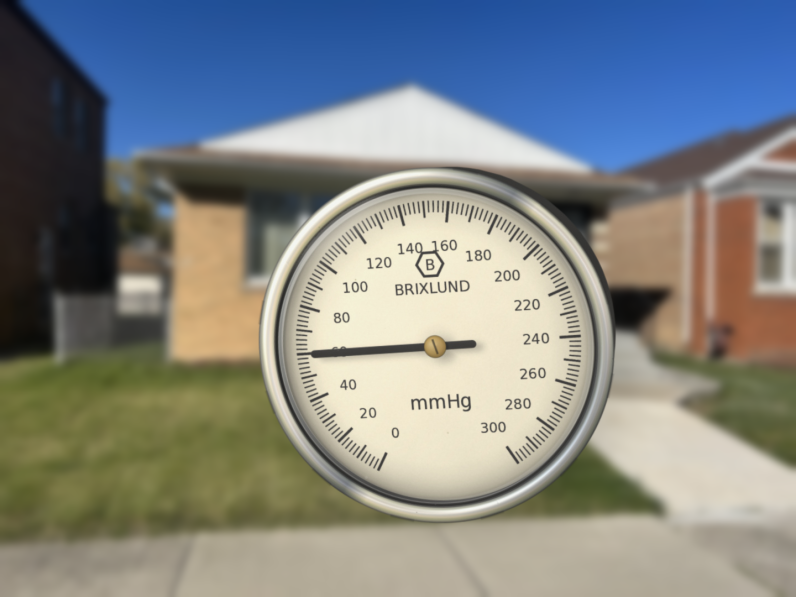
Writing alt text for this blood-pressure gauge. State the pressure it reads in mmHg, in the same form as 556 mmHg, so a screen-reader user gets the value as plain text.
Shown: 60 mmHg
